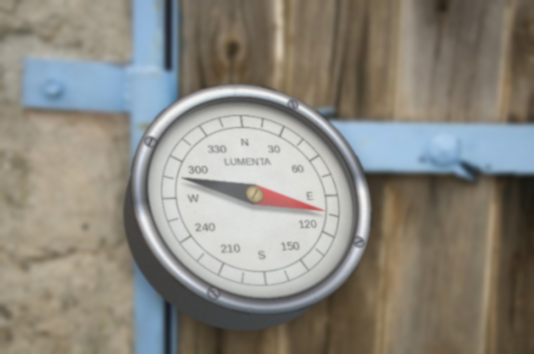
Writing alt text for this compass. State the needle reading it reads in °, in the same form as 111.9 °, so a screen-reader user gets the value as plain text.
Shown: 105 °
